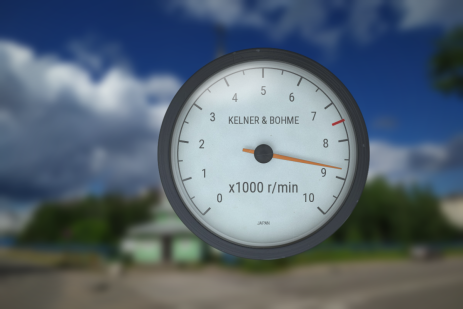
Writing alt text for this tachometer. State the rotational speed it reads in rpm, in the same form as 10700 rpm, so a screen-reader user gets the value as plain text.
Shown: 8750 rpm
